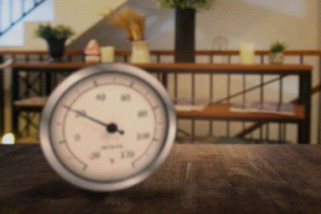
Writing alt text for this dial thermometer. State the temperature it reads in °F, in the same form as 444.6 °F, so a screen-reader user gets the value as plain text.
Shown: 20 °F
